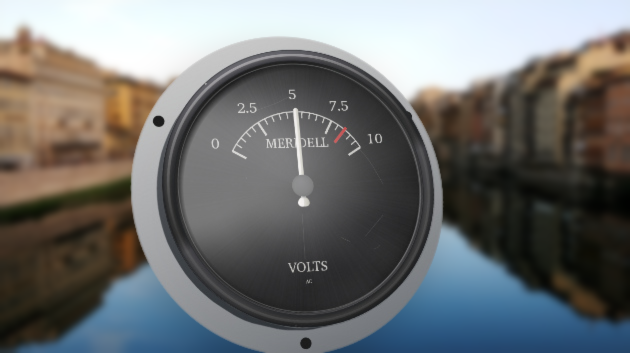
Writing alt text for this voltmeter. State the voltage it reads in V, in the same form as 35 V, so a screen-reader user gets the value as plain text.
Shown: 5 V
